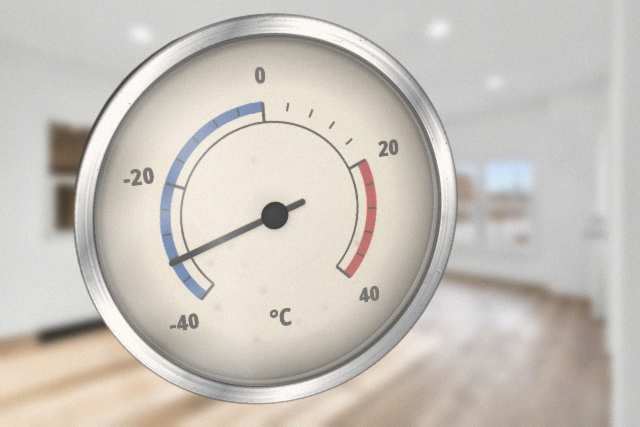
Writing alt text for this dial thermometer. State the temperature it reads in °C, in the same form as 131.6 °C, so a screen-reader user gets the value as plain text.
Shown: -32 °C
